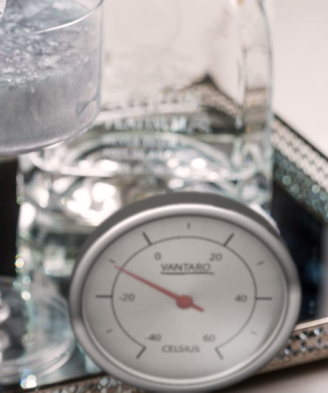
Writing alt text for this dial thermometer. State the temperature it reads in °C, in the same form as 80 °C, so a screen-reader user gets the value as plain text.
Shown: -10 °C
